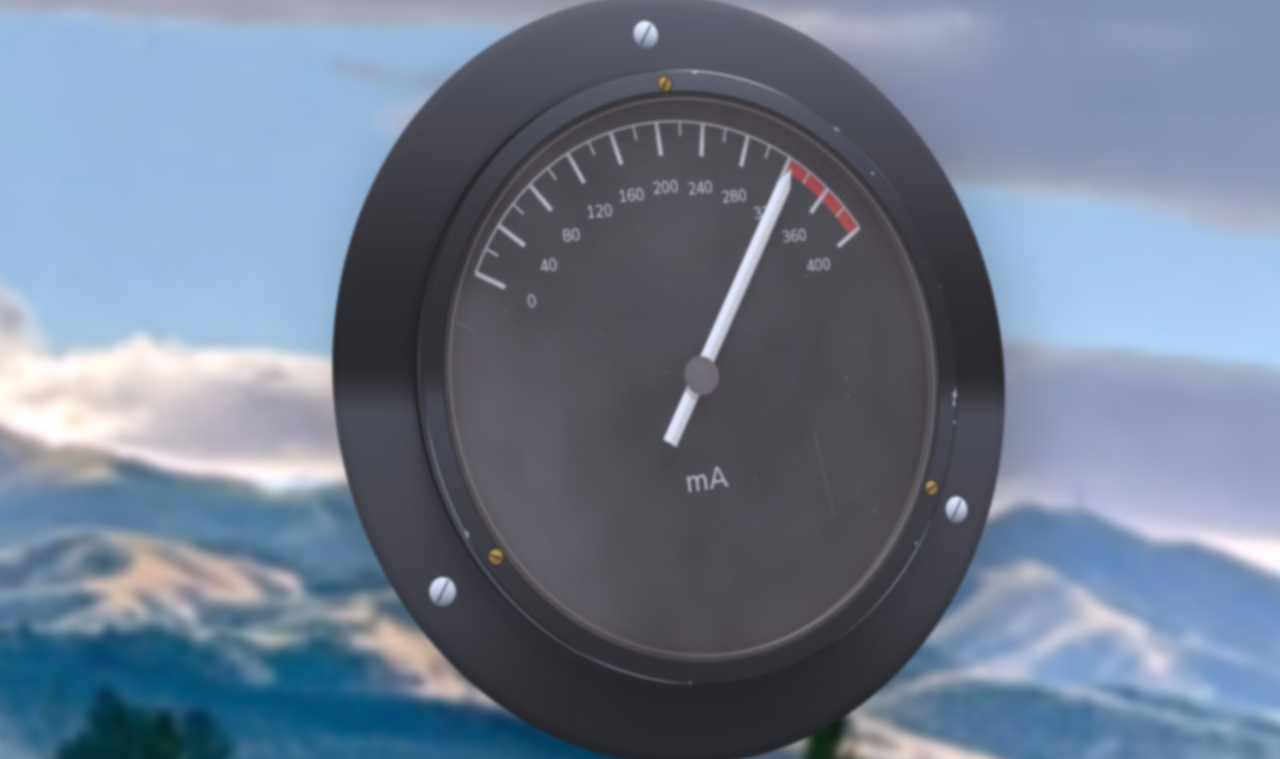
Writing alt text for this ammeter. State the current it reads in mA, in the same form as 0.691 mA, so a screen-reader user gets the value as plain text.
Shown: 320 mA
